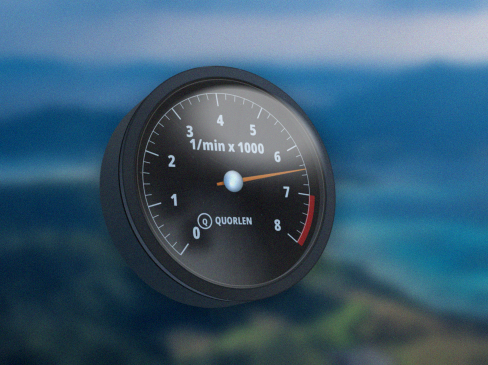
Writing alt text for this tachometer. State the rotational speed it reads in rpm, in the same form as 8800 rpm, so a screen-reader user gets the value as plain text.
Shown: 6500 rpm
